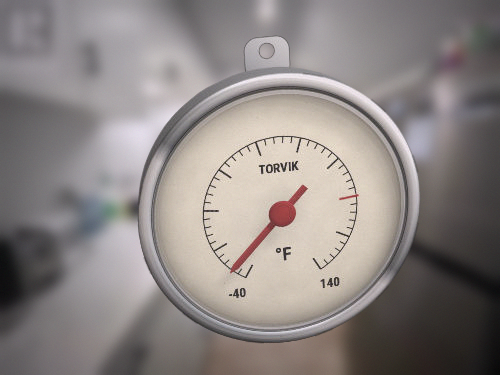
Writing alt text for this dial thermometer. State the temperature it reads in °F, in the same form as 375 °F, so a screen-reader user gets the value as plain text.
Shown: -32 °F
